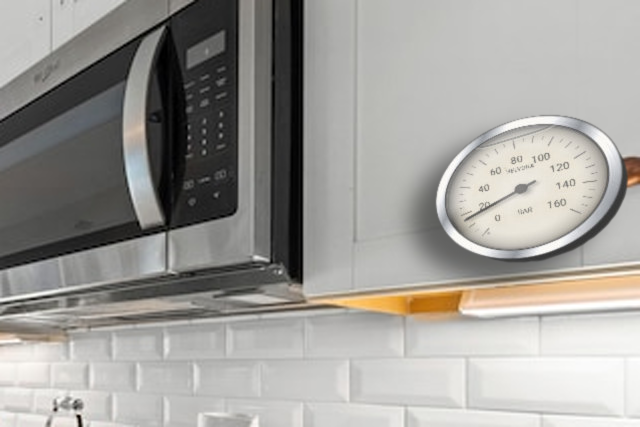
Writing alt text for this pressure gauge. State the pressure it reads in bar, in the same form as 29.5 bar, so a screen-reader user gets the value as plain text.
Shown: 15 bar
